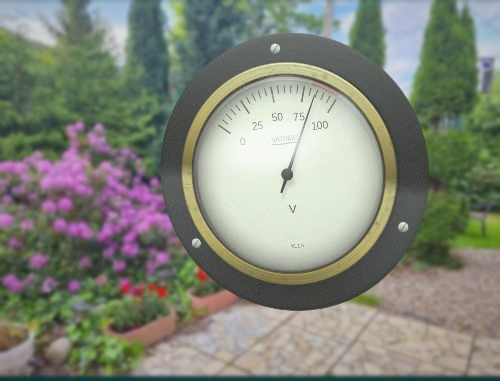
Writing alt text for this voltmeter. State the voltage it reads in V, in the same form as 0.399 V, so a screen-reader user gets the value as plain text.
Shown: 85 V
